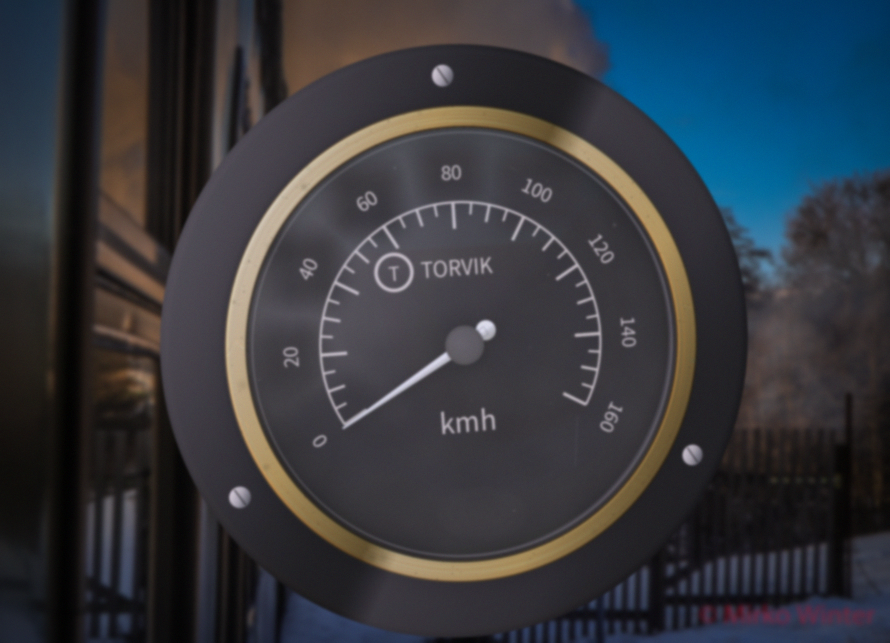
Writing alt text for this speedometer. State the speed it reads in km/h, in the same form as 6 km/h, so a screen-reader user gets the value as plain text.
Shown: 0 km/h
